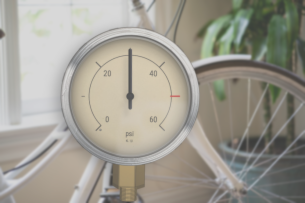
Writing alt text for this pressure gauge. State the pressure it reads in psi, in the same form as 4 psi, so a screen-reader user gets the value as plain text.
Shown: 30 psi
